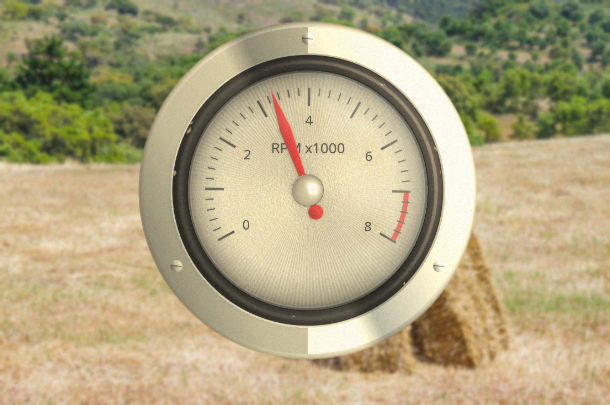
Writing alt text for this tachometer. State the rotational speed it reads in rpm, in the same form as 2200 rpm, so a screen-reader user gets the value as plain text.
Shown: 3300 rpm
